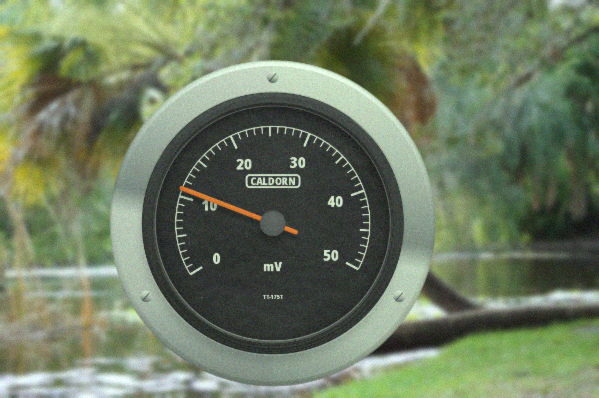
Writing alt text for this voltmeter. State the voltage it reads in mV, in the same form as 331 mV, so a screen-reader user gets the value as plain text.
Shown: 11 mV
